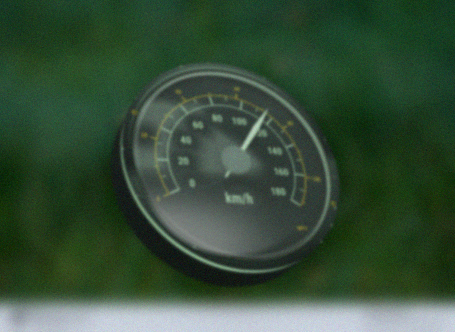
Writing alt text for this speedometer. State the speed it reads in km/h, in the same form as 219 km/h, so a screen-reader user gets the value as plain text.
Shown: 115 km/h
